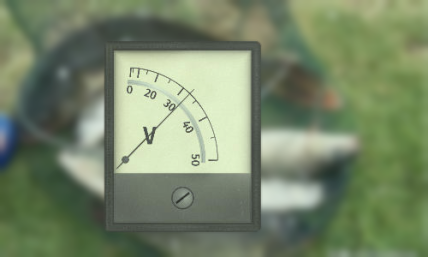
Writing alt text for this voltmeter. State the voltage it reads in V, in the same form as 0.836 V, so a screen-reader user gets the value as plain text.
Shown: 32.5 V
